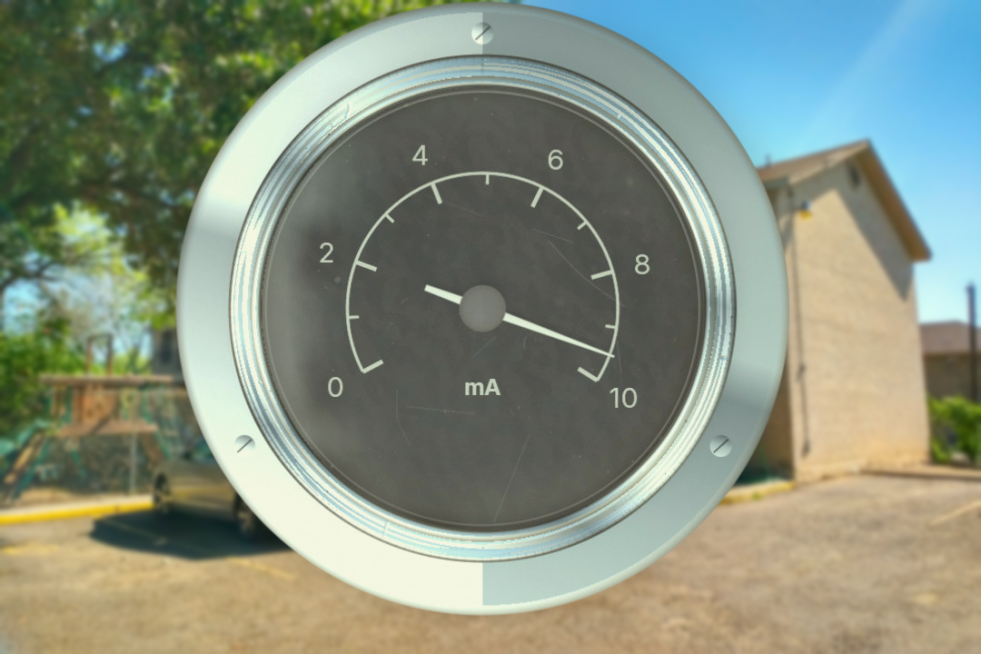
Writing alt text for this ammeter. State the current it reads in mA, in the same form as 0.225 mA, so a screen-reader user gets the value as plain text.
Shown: 9.5 mA
